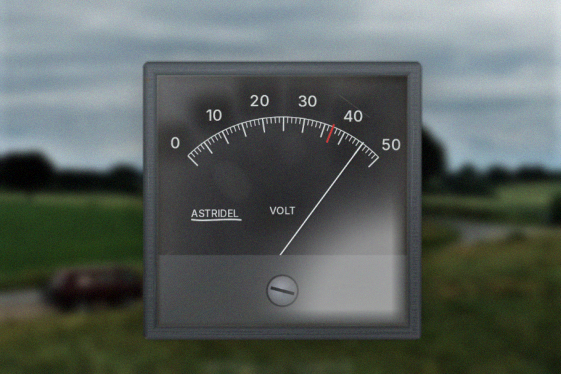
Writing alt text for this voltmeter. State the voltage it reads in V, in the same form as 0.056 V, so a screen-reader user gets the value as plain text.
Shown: 45 V
